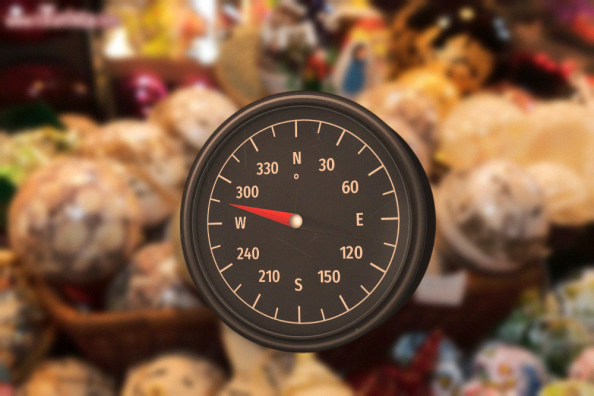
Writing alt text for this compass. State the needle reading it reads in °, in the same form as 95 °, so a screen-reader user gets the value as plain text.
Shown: 285 °
